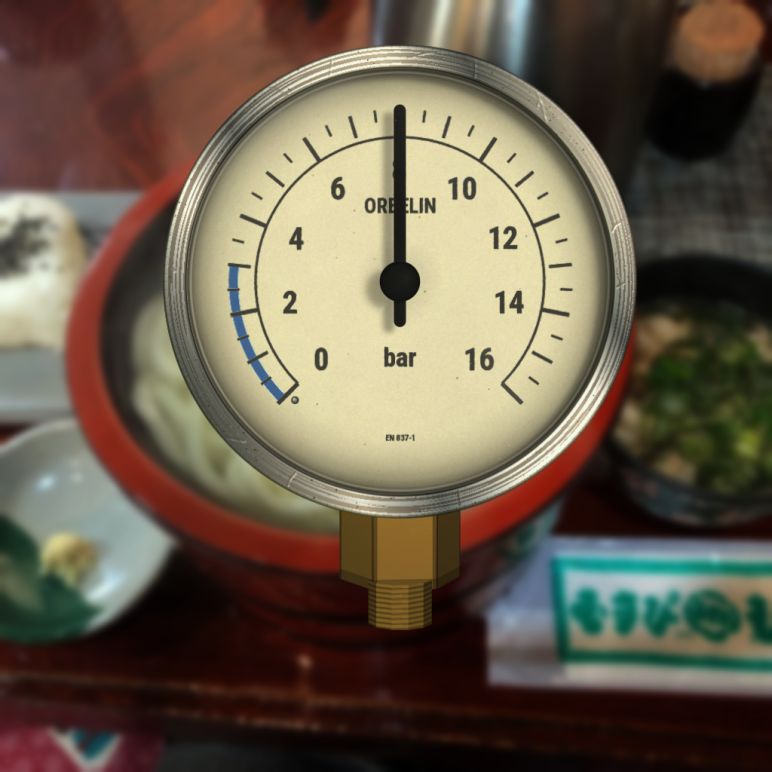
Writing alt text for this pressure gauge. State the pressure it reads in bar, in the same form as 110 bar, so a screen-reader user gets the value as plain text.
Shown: 8 bar
